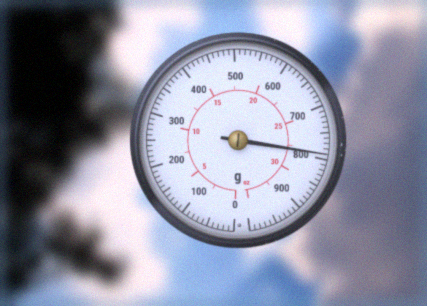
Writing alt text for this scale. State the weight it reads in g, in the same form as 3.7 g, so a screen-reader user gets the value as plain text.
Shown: 790 g
